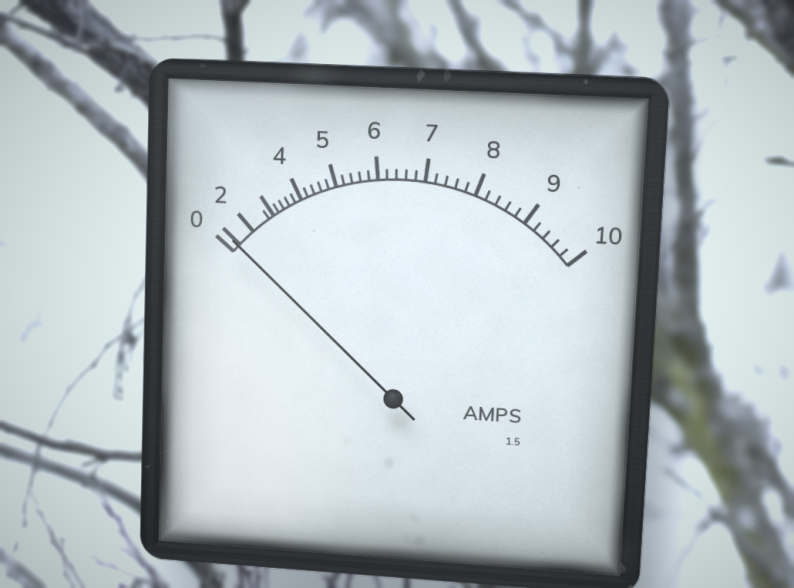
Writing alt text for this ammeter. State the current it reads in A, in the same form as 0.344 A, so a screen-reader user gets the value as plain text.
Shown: 1 A
